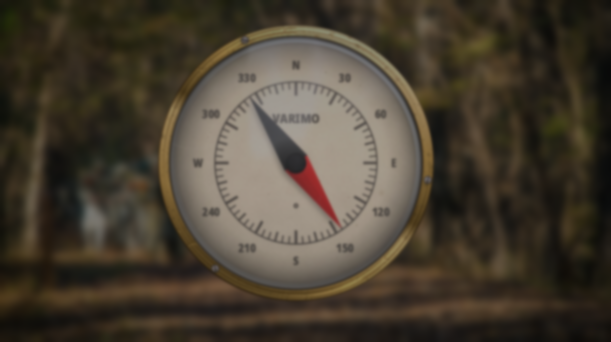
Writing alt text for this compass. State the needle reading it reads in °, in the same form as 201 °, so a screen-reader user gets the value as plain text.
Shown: 145 °
